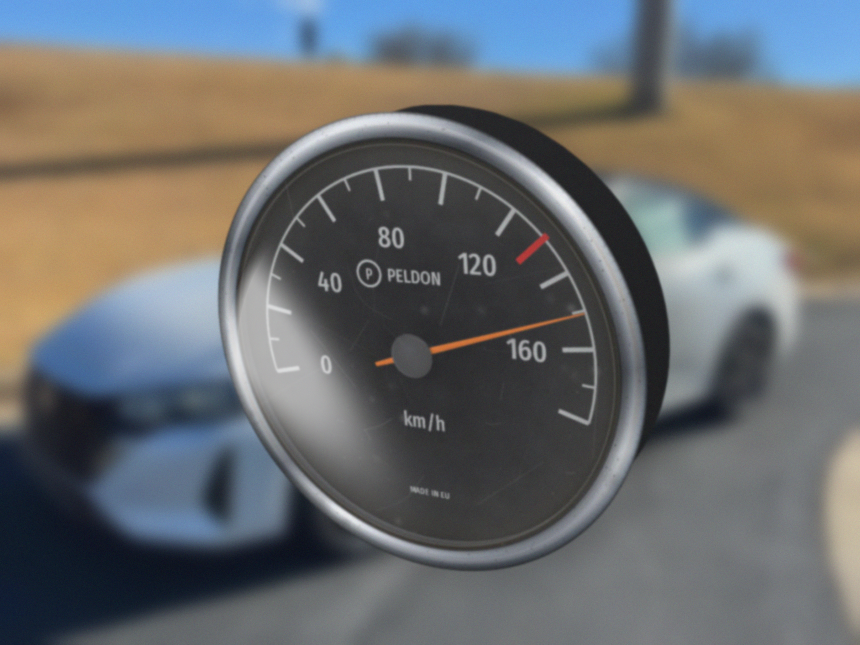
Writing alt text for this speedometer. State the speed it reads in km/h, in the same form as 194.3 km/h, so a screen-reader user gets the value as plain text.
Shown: 150 km/h
